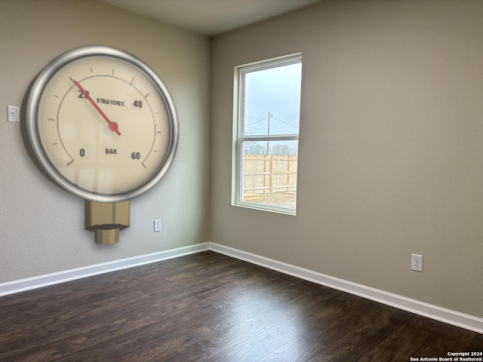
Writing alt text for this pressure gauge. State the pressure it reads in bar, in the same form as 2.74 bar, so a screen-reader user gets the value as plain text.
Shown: 20 bar
